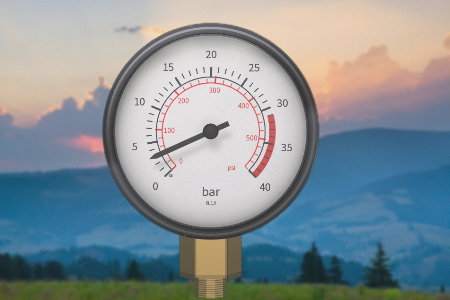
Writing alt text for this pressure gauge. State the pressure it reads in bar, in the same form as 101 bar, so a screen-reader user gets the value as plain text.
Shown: 3 bar
